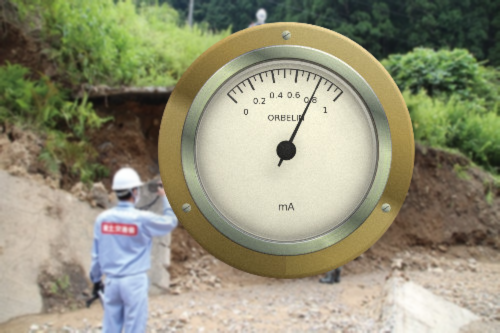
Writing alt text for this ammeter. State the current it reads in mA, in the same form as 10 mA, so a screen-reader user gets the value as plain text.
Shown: 0.8 mA
